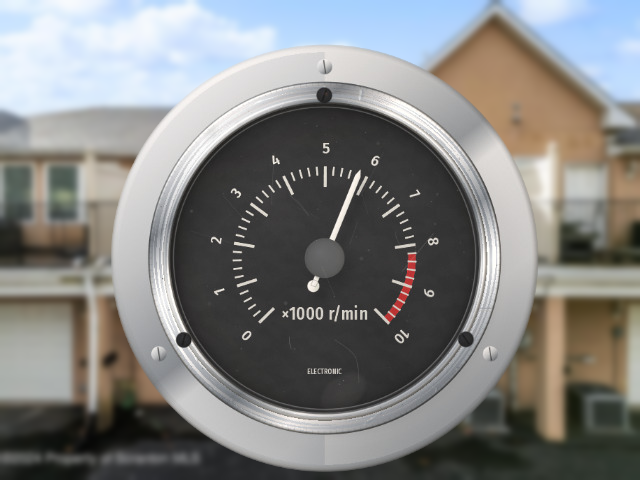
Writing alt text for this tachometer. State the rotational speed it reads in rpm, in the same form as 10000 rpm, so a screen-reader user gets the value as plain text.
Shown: 5800 rpm
